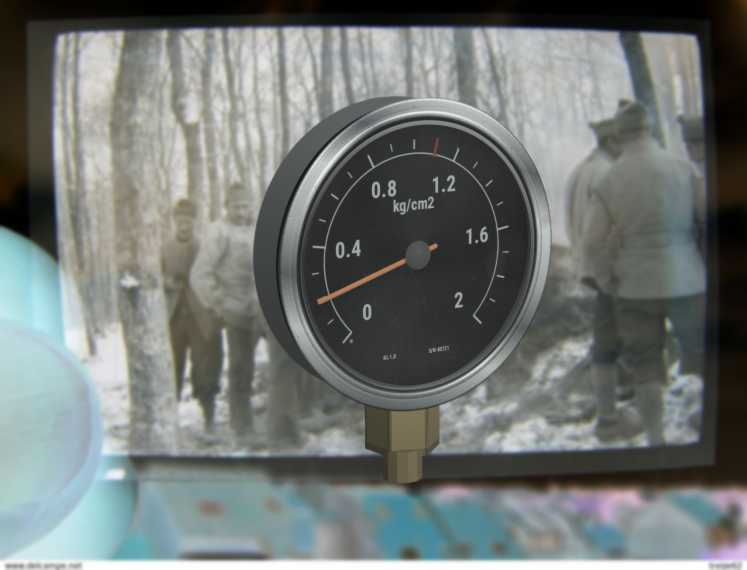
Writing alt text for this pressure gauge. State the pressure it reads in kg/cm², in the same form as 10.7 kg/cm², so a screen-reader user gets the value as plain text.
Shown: 0.2 kg/cm²
